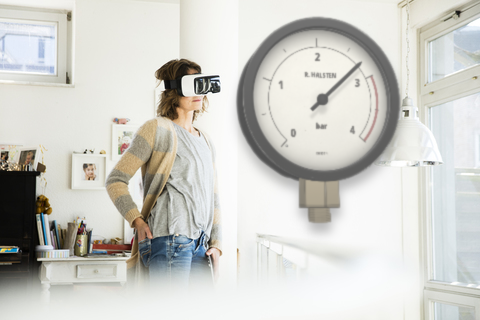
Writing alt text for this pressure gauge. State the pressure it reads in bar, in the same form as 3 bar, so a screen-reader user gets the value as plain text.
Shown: 2.75 bar
